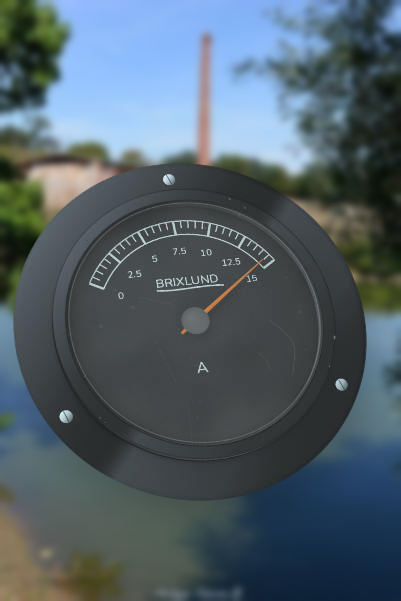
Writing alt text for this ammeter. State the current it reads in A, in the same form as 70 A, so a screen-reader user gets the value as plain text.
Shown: 14.5 A
